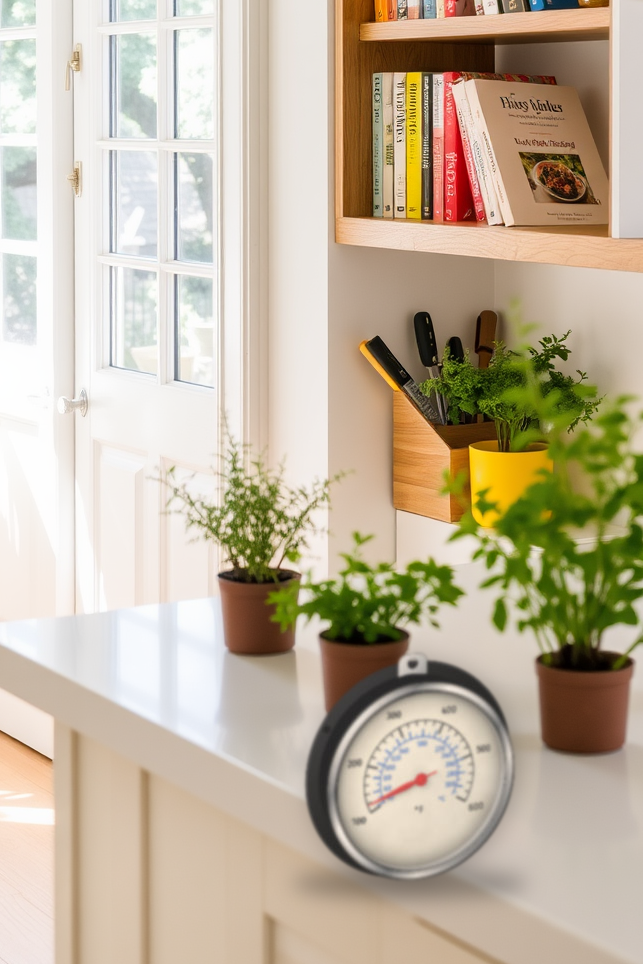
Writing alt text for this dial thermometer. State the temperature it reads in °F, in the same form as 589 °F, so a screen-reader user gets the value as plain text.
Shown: 120 °F
